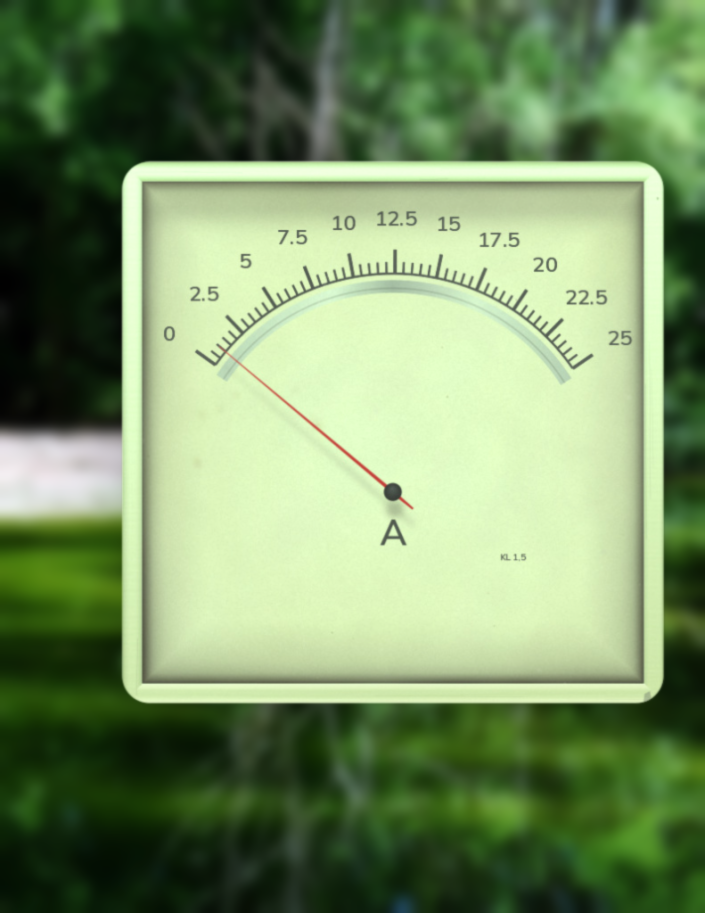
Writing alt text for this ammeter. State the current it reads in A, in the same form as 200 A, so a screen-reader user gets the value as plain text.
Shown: 1 A
